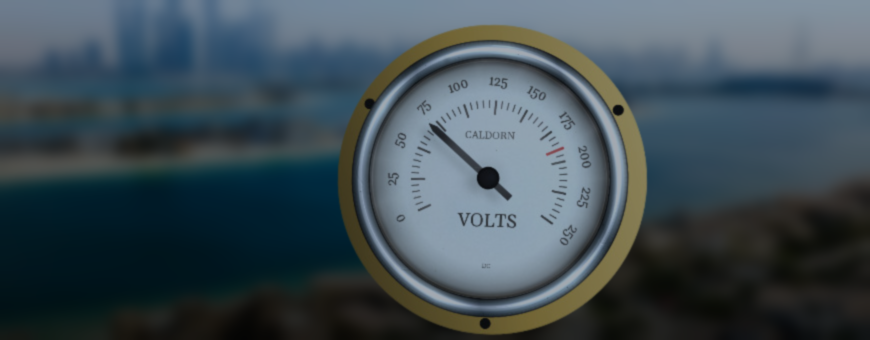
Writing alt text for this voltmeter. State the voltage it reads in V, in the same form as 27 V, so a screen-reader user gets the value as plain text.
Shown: 70 V
